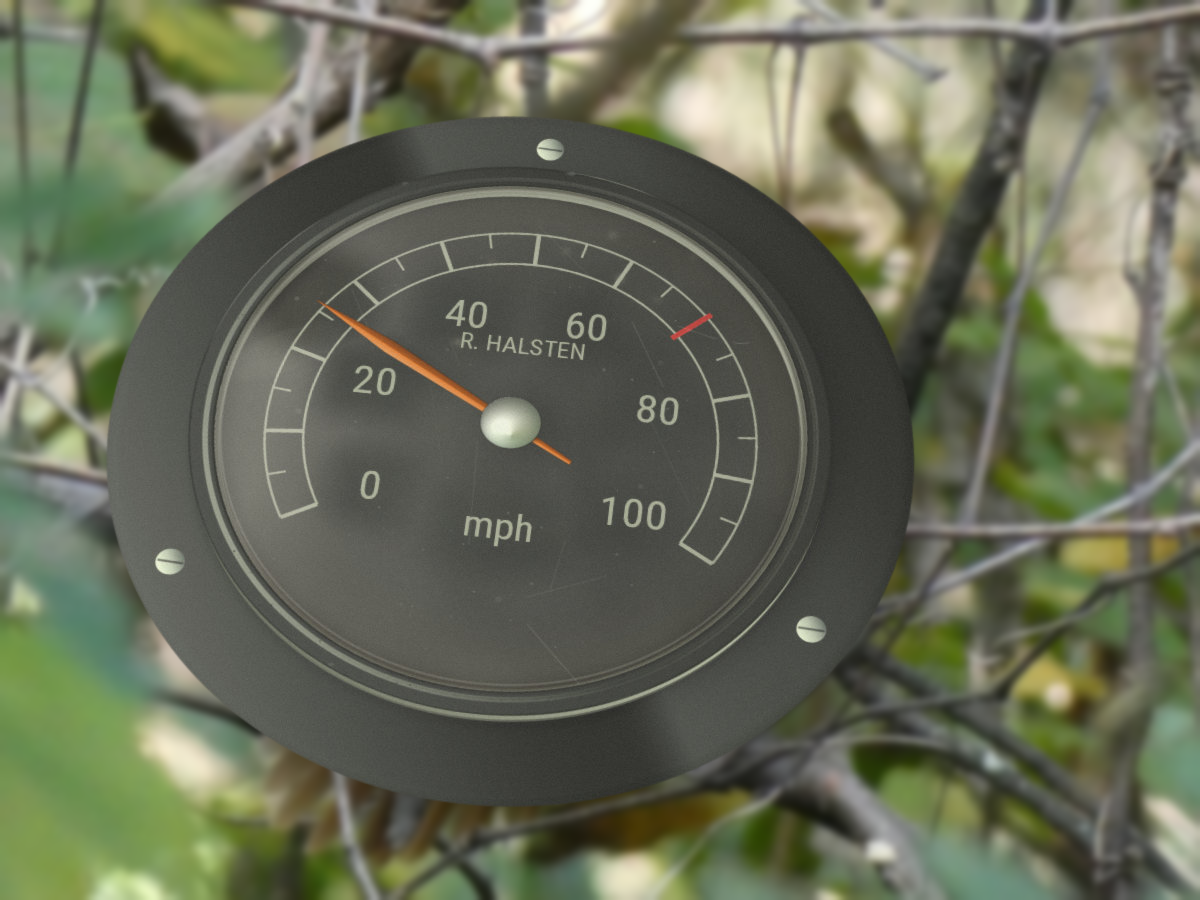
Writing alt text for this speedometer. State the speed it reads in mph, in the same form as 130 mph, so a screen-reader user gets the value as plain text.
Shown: 25 mph
